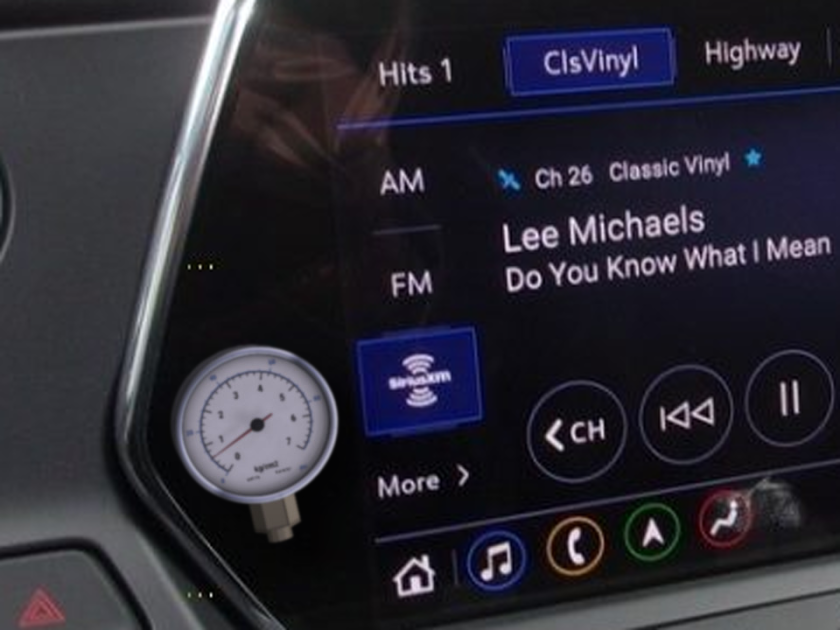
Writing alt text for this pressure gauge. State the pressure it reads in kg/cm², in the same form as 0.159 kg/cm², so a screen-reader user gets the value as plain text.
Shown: 0.6 kg/cm²
